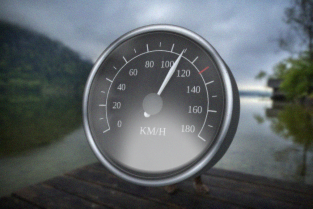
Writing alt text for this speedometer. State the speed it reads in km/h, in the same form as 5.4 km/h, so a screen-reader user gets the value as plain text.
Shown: 110 km/h
